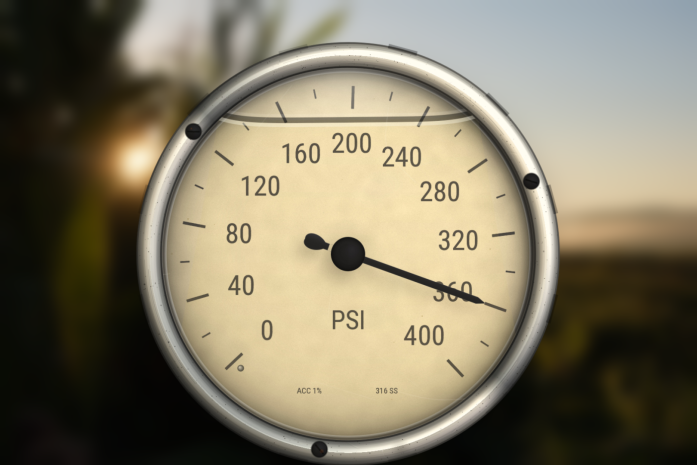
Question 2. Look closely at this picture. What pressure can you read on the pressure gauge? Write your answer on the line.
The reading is 360 psi
